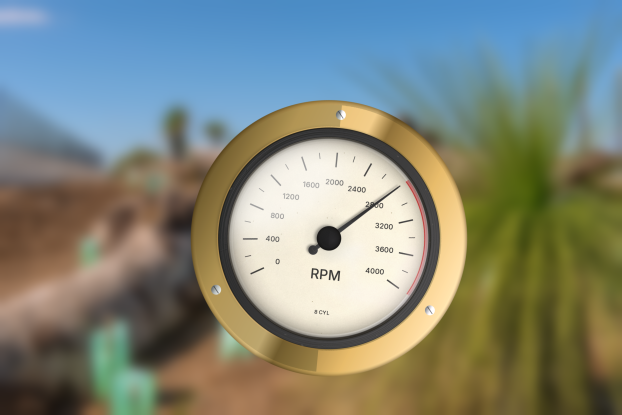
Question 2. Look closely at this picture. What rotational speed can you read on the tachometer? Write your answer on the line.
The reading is 2800 rpm
